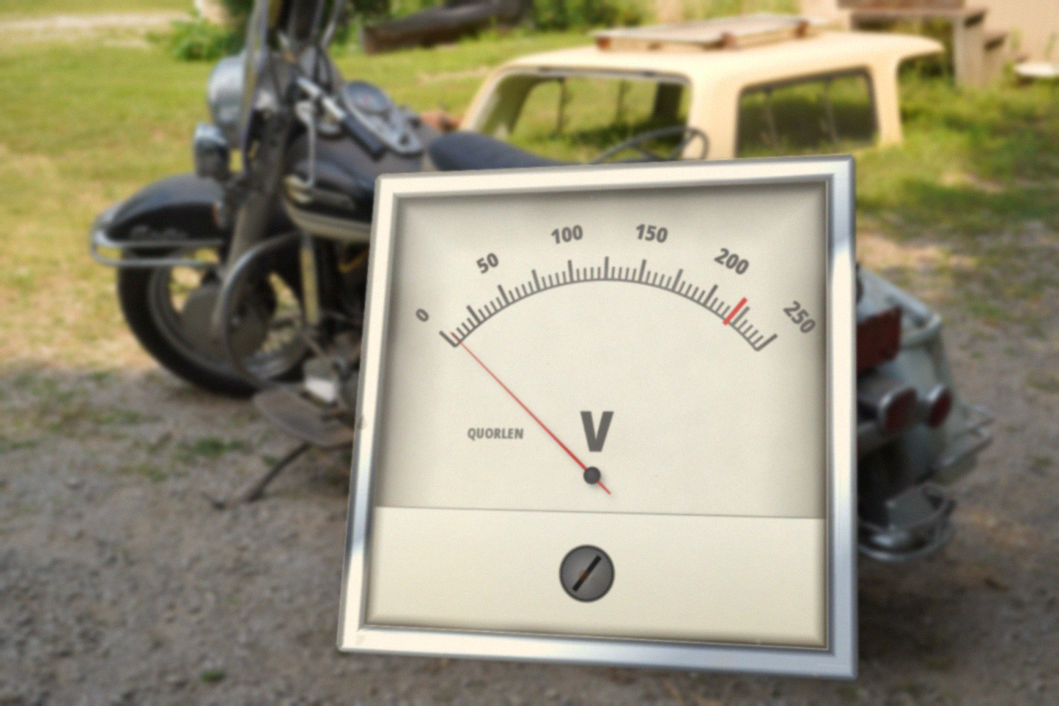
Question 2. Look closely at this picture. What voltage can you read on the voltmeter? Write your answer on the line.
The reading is 5 V
